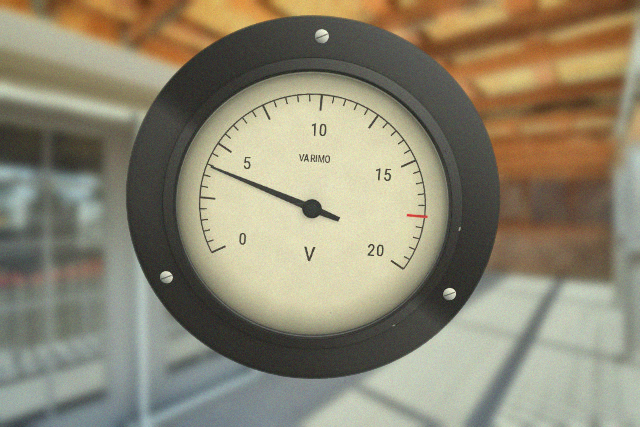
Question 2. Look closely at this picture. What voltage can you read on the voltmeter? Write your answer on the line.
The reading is 4 V
